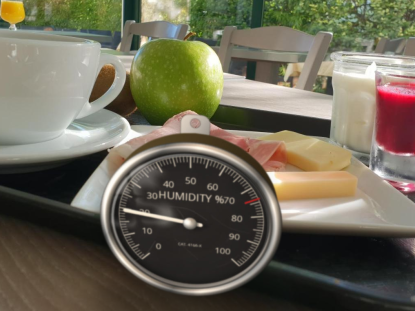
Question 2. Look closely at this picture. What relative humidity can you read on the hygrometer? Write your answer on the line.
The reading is 20 %
